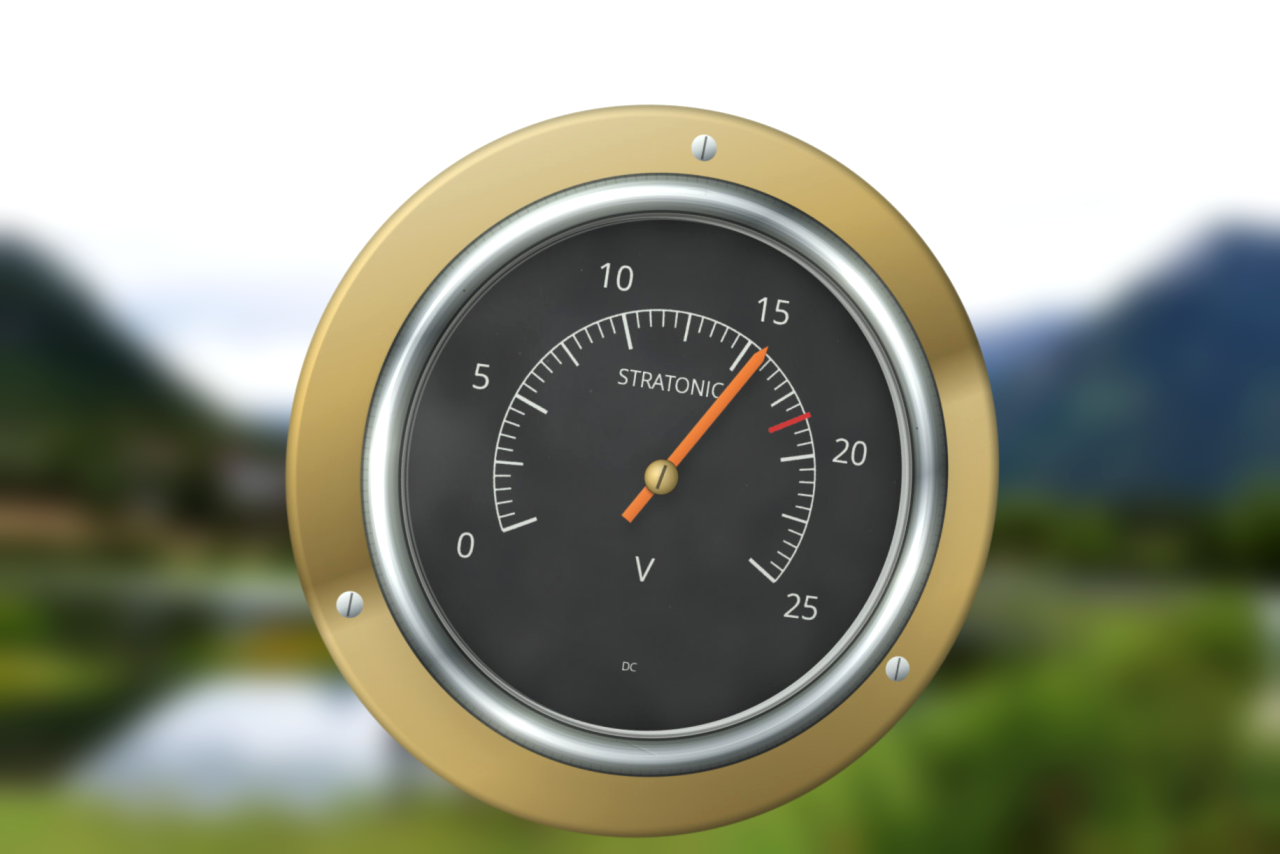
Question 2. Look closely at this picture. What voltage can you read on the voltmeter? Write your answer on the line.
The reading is 15.5 V
